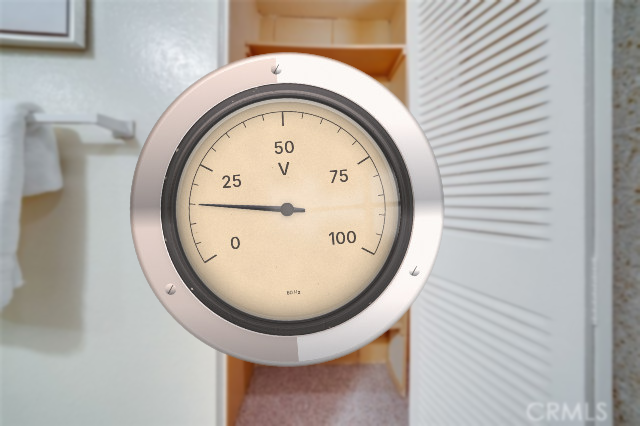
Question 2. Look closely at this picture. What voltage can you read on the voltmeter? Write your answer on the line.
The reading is 15 V
